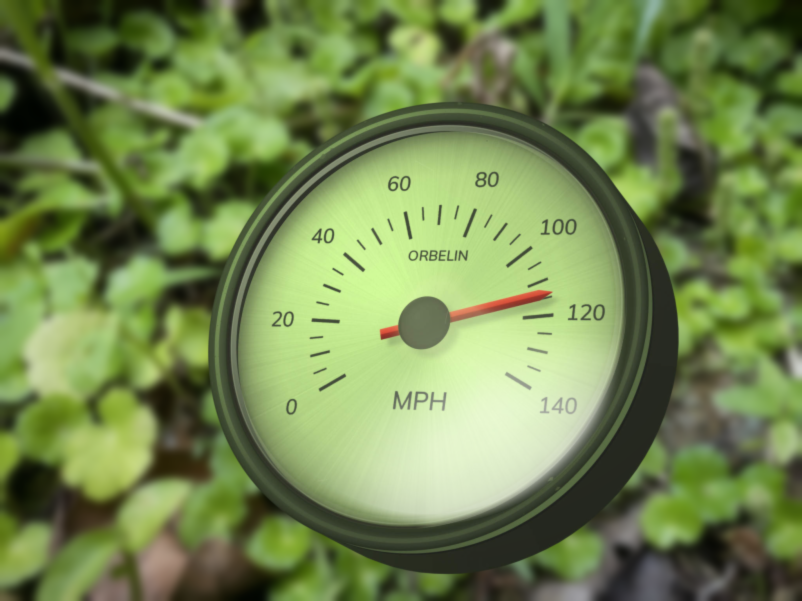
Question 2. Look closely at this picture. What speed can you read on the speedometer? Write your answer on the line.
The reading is 115 mph
